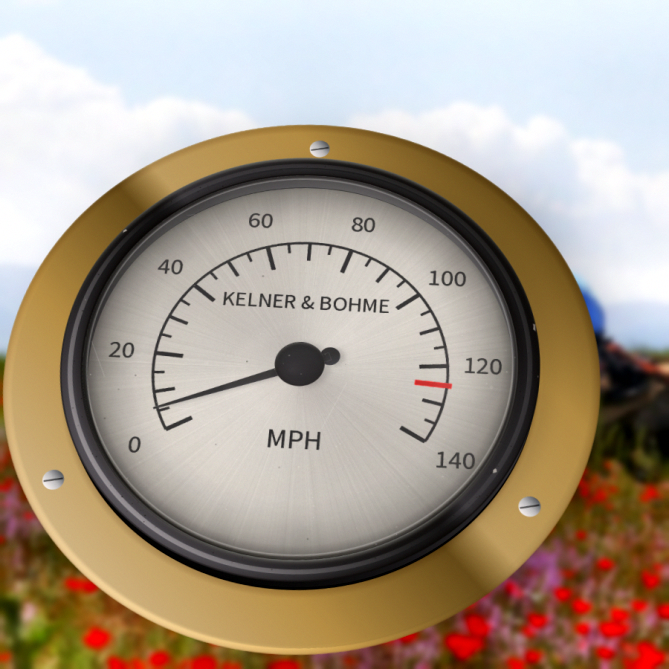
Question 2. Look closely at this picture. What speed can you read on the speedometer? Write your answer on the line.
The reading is 5 mph
